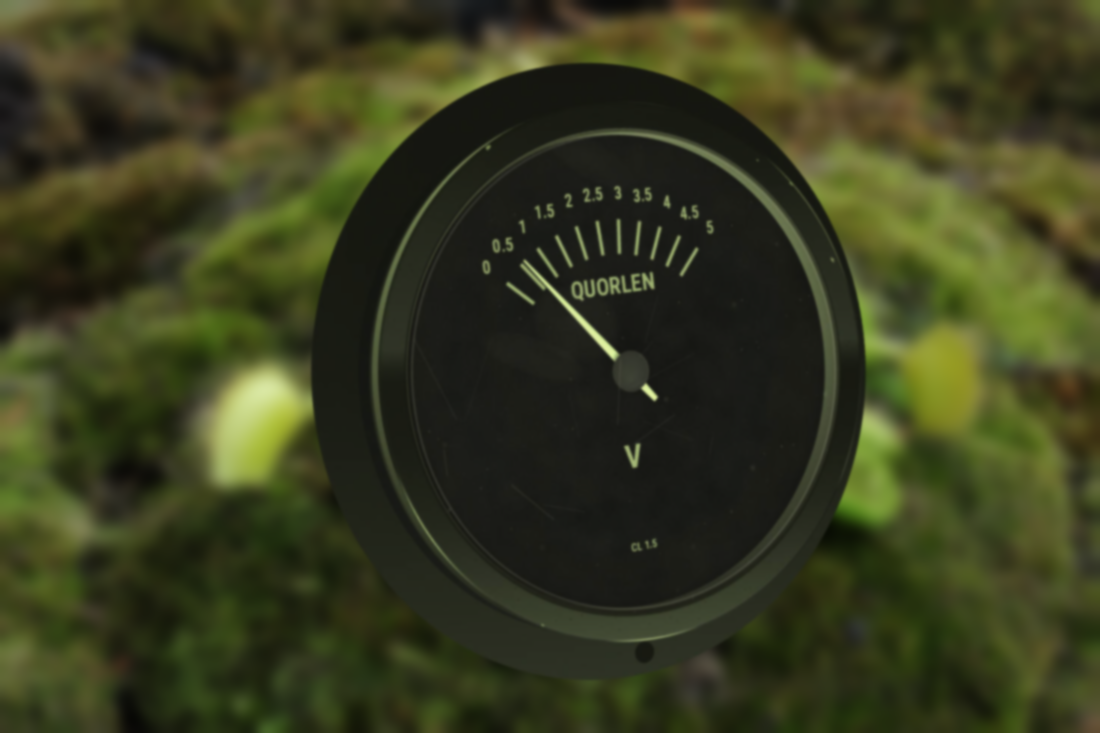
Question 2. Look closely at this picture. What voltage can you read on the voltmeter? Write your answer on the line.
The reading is 0.5 V
